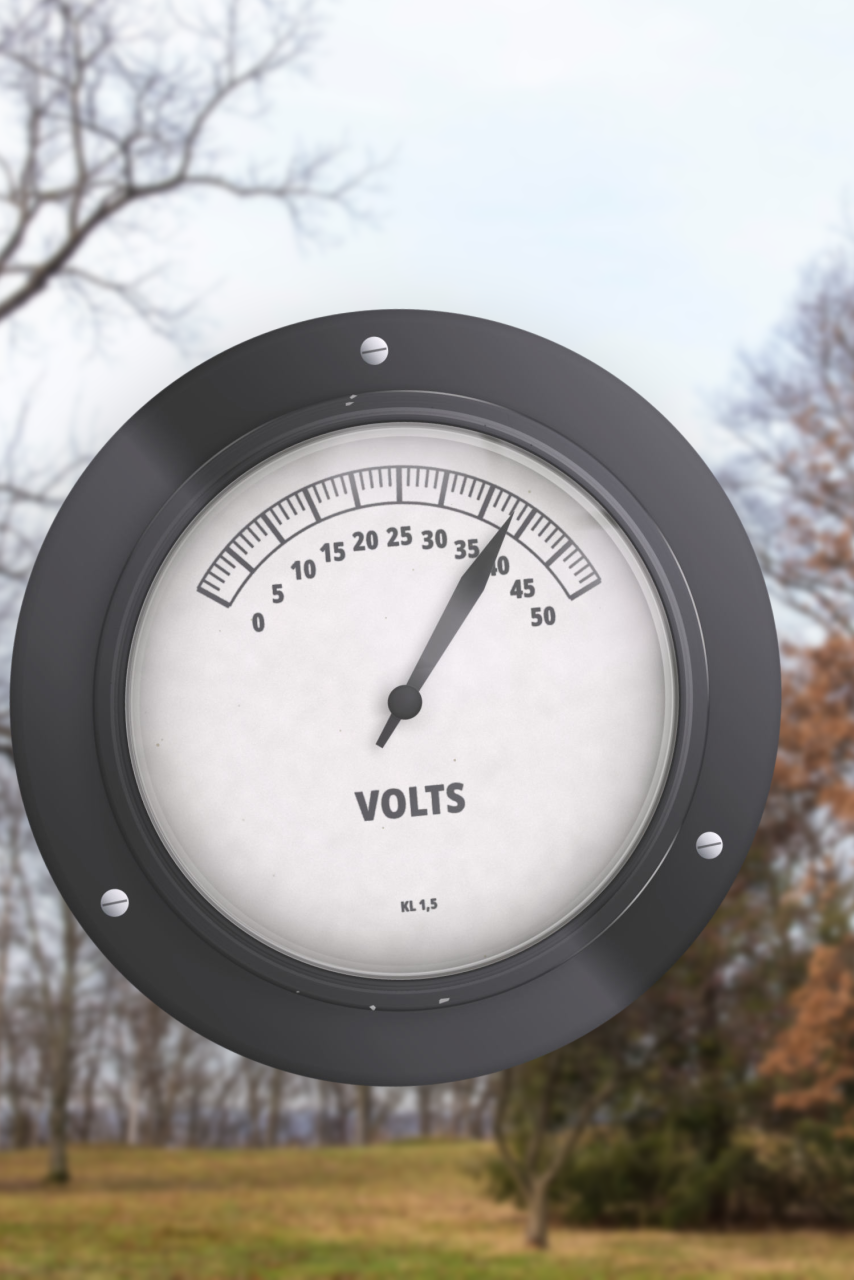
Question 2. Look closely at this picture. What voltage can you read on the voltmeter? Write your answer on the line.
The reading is 38 V
